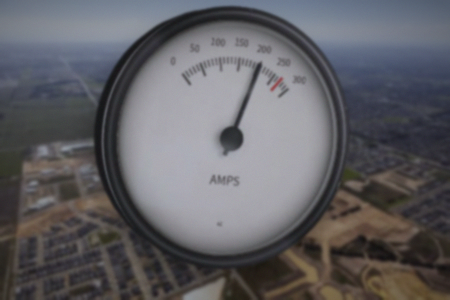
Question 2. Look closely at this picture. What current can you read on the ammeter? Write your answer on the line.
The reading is 200 A
